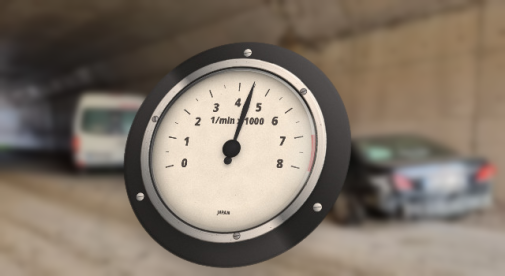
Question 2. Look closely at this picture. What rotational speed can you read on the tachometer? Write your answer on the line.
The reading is 4500 rpm
